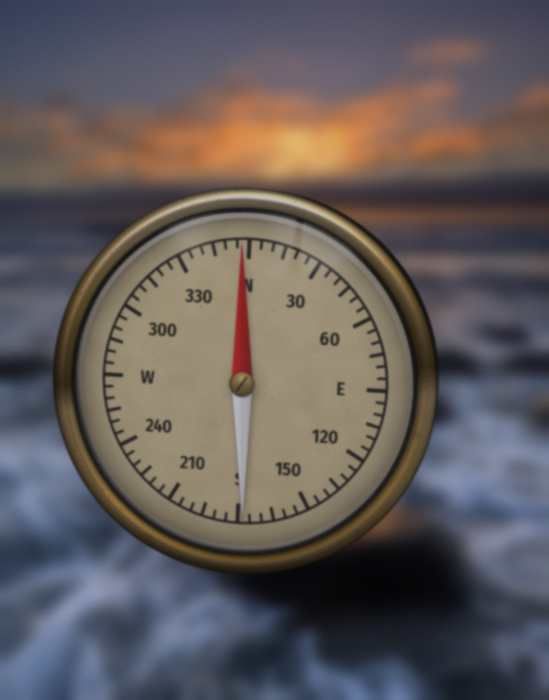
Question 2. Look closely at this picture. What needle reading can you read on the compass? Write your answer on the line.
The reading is 357.5 °
